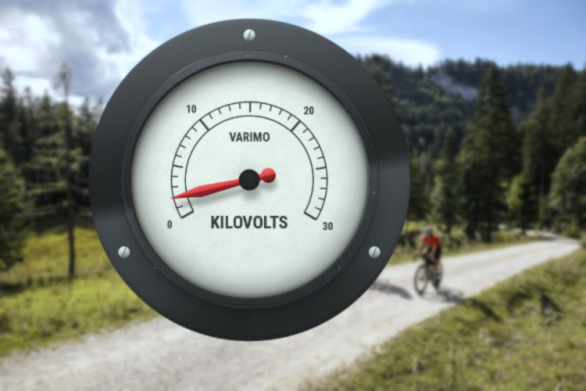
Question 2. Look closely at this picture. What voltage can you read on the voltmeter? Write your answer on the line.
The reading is 2 kV
